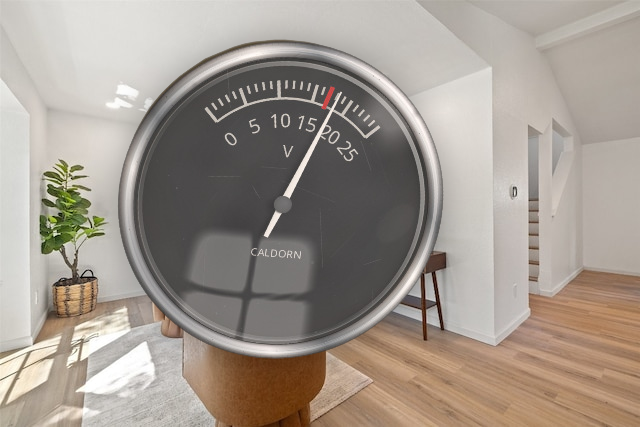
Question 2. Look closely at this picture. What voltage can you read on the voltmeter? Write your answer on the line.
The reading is 18 V
